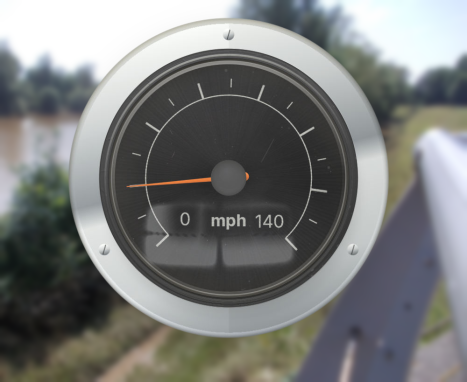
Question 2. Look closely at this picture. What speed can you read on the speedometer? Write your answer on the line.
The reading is 20 mph
